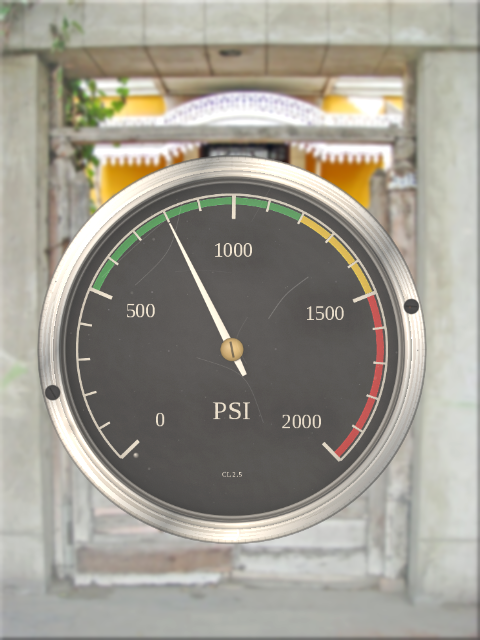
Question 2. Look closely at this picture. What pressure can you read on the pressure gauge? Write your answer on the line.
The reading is 800 psi
